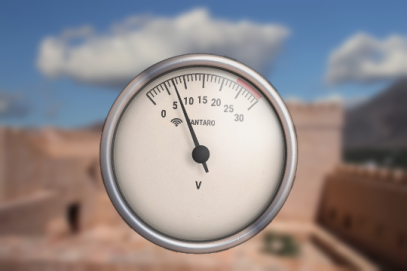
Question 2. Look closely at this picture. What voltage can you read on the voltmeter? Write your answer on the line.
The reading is 7 V
